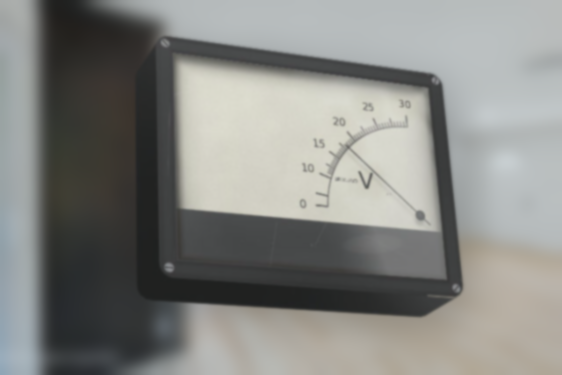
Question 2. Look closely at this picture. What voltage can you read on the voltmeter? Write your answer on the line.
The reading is 17.5 V
